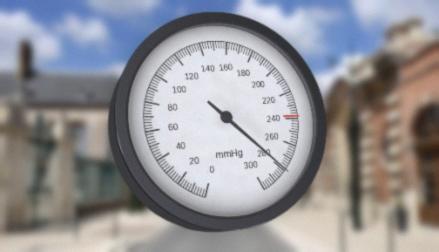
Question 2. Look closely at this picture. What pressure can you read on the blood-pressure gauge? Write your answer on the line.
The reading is 280 mmHg
